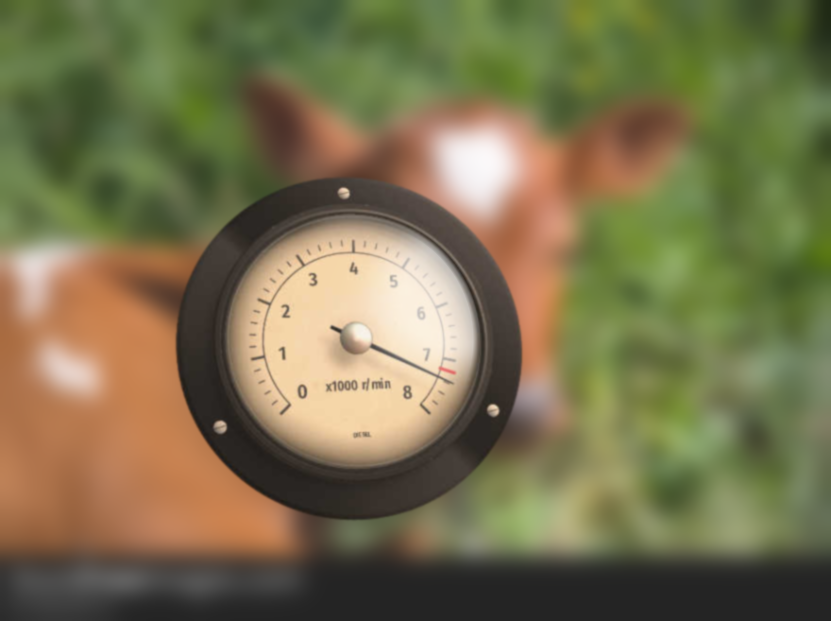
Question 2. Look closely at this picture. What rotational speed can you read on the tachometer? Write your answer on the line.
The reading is 7400 rpm
